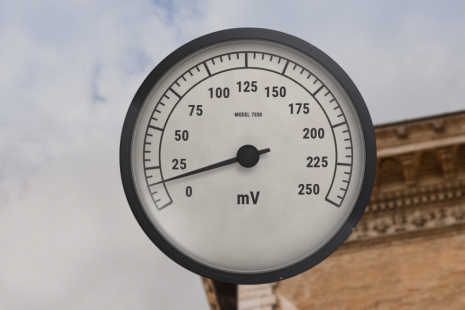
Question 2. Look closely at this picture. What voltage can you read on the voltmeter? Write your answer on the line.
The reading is 15 mV
